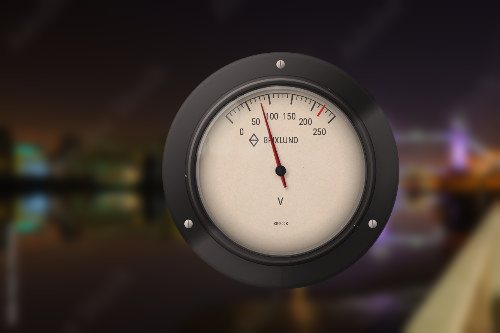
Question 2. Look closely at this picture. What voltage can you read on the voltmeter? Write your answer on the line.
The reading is 80 V
